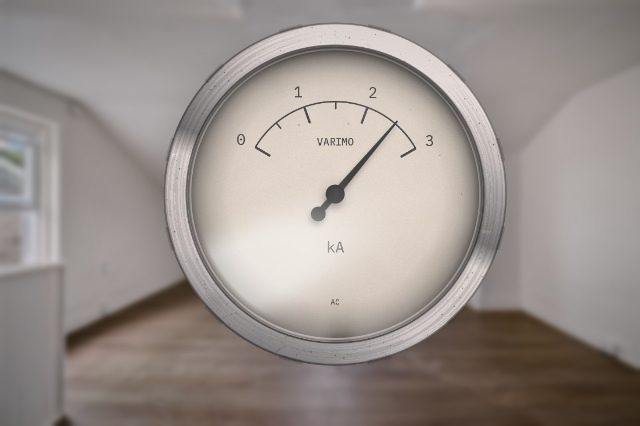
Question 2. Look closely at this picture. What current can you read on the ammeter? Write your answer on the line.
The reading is 2.5 kA
